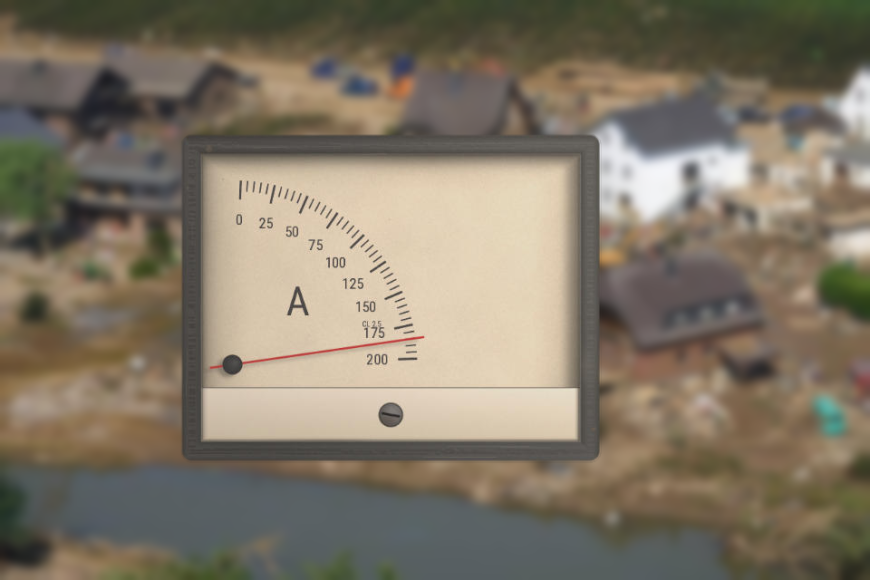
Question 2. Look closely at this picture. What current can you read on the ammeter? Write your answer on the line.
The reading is 185 A
